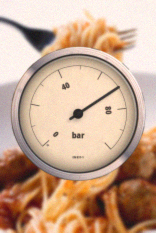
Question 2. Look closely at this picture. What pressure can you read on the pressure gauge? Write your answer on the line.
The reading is 70 bar
